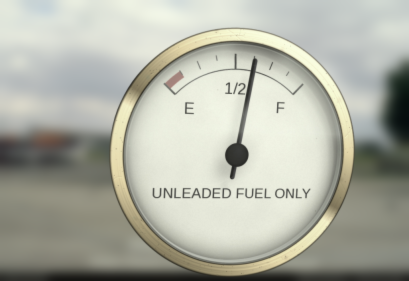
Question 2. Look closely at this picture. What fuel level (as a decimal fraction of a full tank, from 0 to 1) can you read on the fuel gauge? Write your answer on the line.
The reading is 0.625
